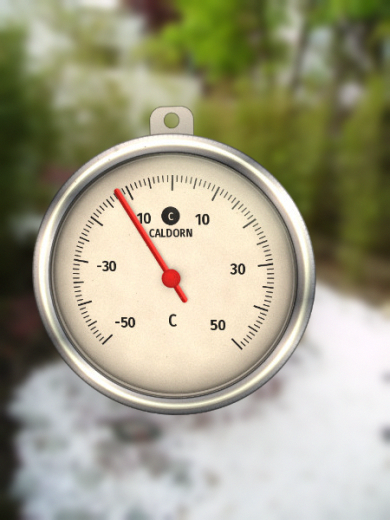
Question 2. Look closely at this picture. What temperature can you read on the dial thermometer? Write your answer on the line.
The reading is -12 °C
